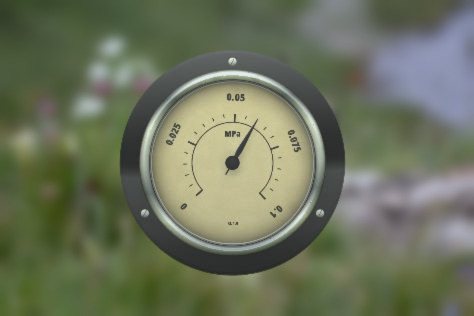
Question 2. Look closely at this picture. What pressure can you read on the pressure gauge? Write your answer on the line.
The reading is 0.06 MPa
